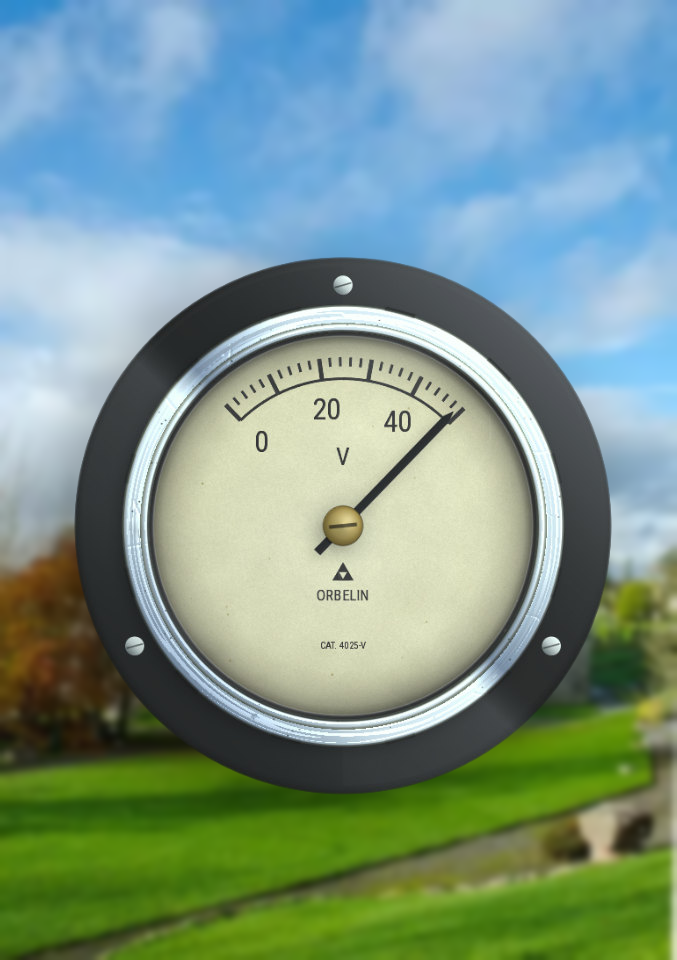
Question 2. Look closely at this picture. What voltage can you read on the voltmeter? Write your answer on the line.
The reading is 49 V
